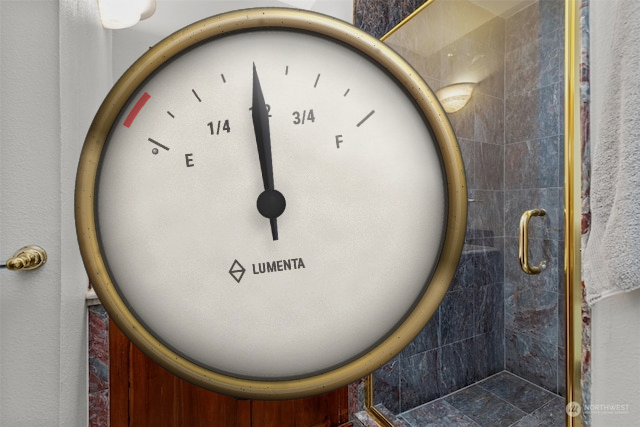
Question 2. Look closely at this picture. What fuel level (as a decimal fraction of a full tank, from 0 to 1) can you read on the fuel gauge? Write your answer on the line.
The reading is 0.5
